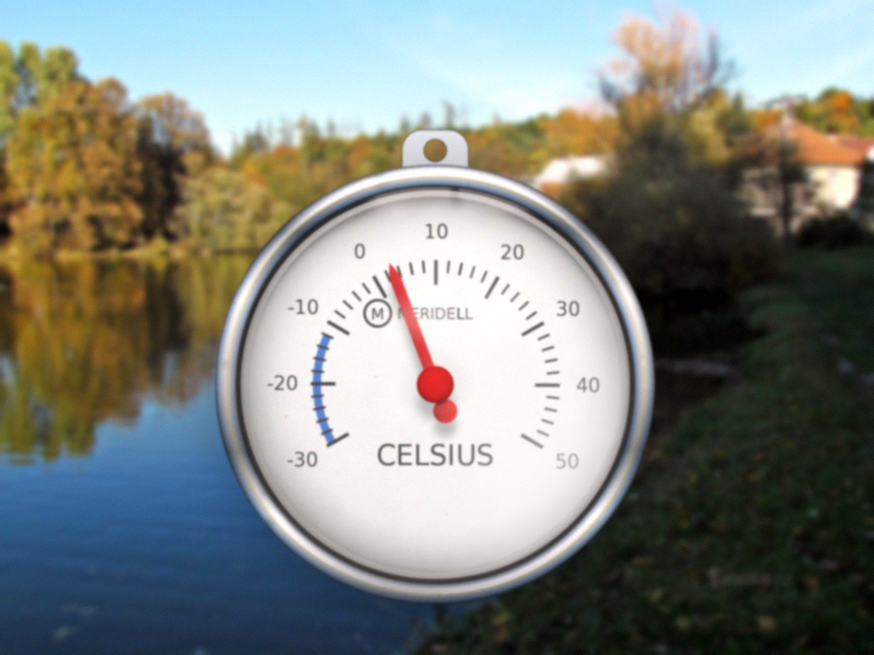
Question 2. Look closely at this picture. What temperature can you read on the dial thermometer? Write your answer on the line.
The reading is 3 °C
